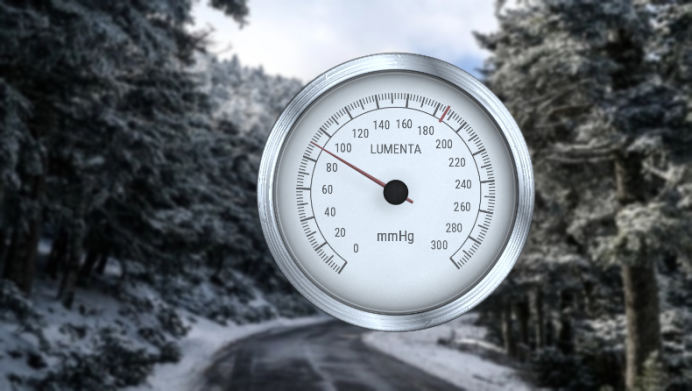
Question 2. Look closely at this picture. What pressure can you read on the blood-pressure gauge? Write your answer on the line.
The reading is 90 mmHg
